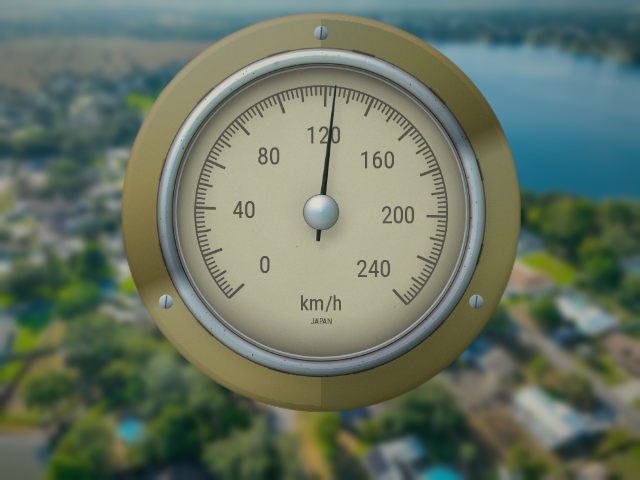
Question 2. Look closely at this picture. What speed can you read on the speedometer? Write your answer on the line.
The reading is 124 km/h
